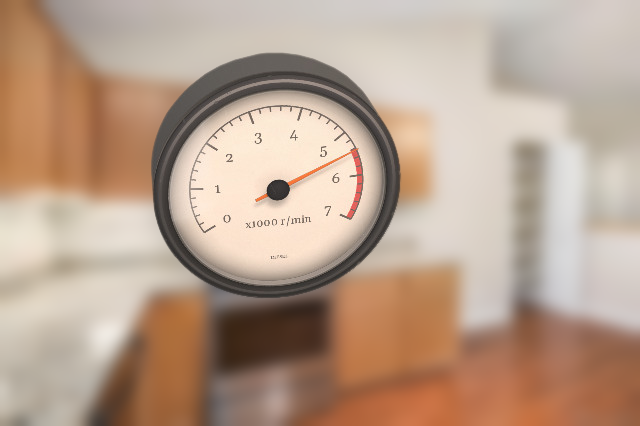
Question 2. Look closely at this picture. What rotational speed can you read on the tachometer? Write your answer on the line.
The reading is 5400 rpm
